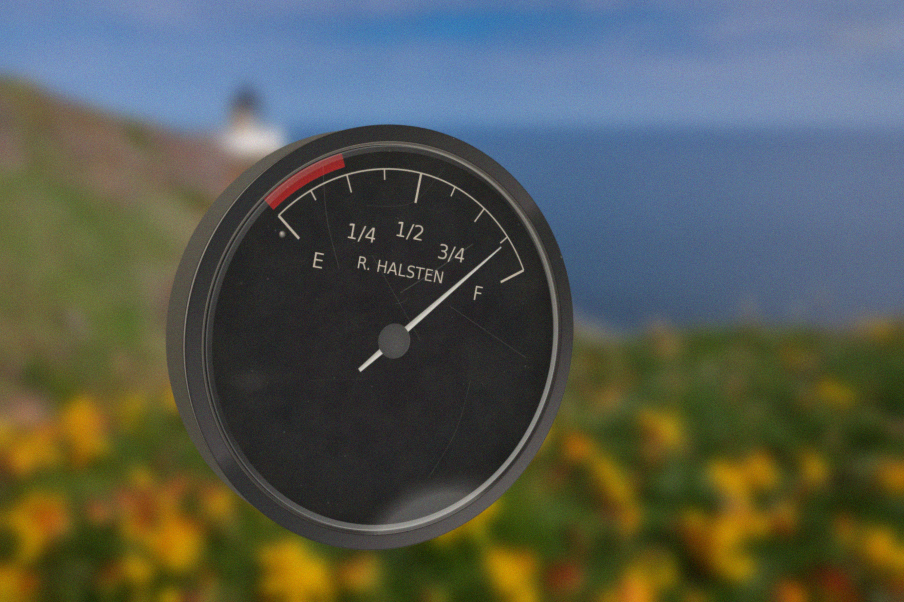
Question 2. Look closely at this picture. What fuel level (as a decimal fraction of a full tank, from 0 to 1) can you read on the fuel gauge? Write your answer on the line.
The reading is 0.875
